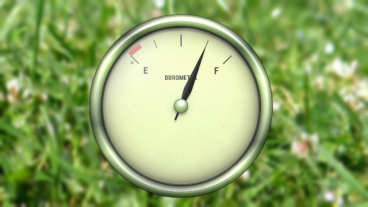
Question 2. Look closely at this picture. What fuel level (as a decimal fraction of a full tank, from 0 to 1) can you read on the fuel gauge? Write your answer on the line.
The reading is 0.75
